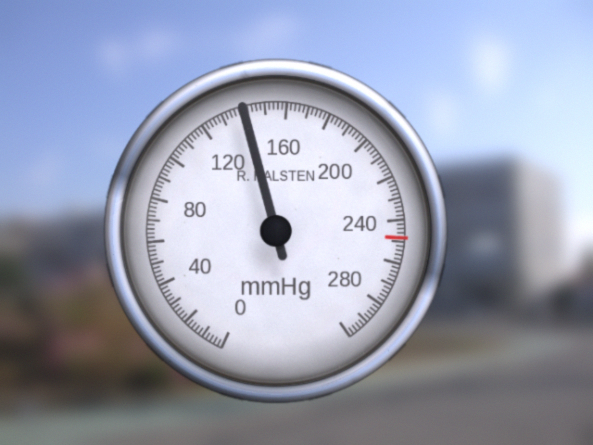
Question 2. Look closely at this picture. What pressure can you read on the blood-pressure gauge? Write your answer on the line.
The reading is 140 mmHg
